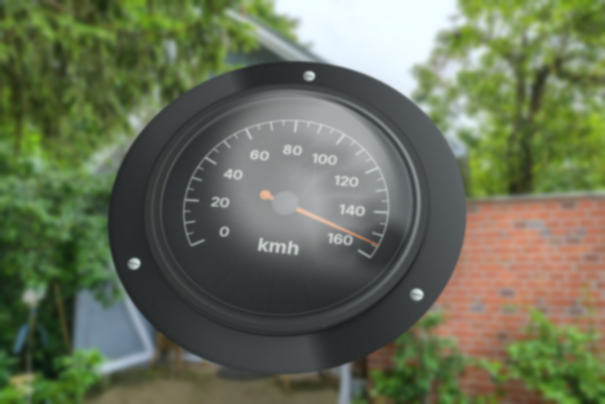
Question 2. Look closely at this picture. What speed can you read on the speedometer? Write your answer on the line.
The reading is 155 km/h
